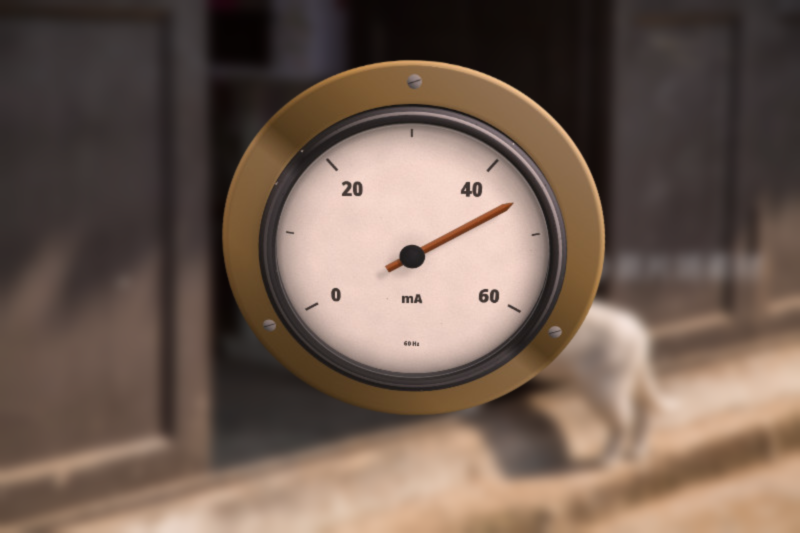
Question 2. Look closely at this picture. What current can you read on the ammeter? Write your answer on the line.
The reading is 45 mA
